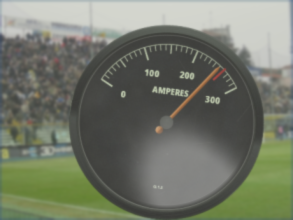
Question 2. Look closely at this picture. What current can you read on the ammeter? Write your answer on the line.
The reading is 250 A
